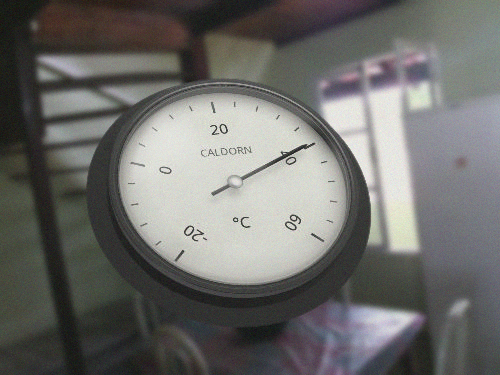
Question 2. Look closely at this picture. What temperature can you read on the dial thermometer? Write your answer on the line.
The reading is 40 °C
